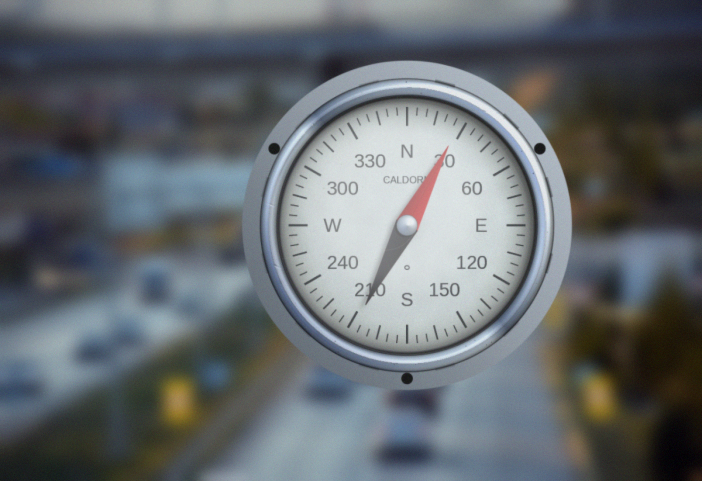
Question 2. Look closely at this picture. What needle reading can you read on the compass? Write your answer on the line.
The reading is 27.5 °
